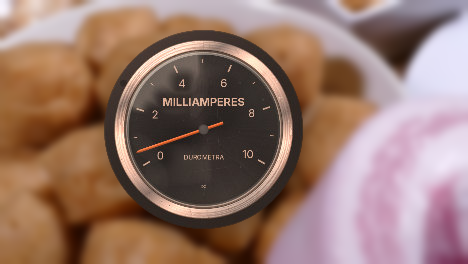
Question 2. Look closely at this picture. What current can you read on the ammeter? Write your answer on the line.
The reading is 0.5 mA
